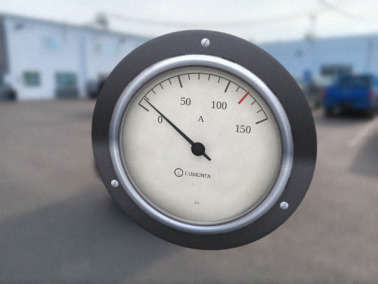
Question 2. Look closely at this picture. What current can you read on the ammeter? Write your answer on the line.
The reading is 10 A
